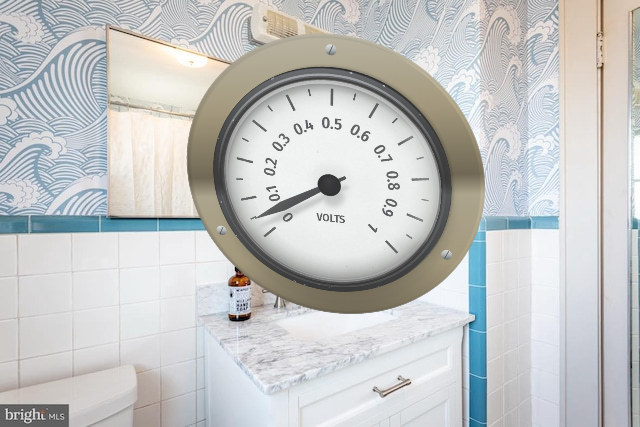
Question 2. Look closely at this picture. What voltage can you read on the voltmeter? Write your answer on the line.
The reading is 0.05 V
